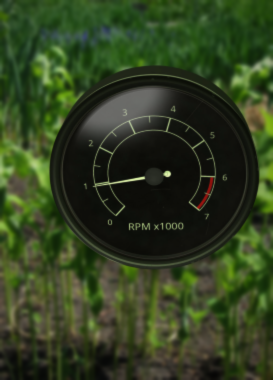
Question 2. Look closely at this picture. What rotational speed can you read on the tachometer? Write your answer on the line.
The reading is 1000 rpm
